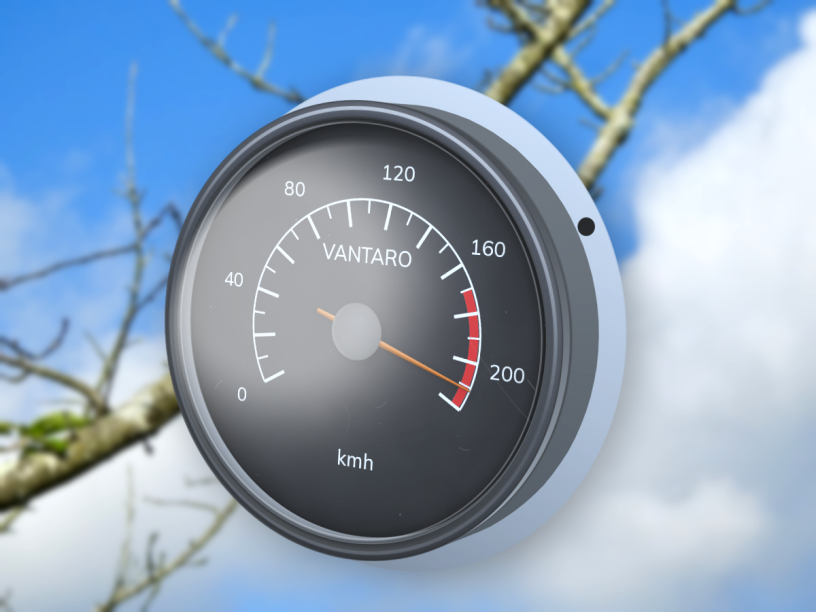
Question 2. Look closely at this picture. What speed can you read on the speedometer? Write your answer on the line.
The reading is 210 km/h
